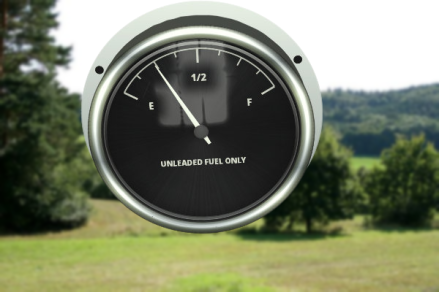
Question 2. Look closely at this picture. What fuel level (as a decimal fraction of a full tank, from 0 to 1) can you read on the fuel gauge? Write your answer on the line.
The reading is 0.25
